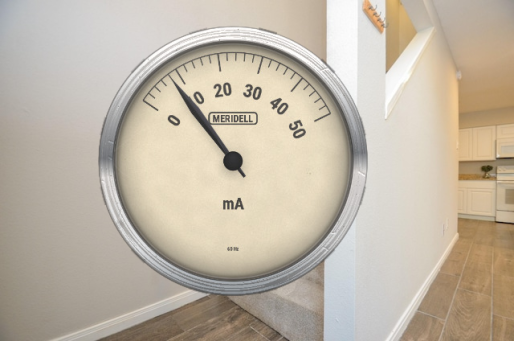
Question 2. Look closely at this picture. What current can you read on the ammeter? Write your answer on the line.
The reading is 8 mA
